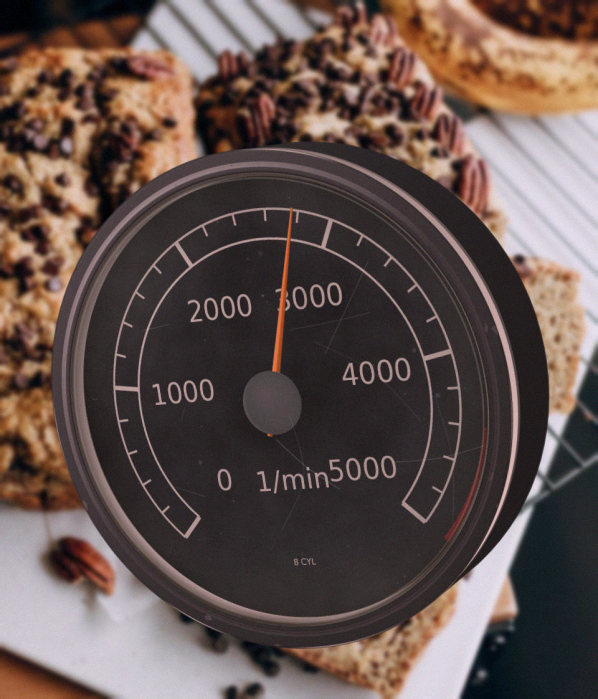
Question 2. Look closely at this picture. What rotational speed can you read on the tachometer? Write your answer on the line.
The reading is 2800 rpm
